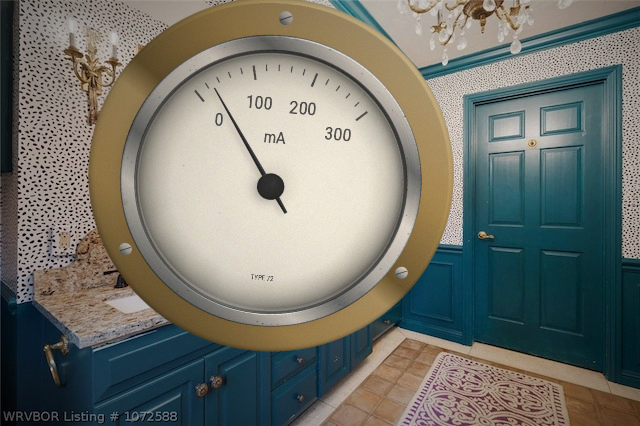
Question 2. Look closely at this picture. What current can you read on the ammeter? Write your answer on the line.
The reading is 30 mA
